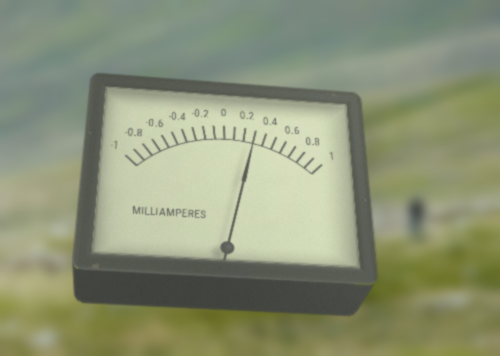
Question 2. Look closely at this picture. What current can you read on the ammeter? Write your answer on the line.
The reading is 0.3 mA
